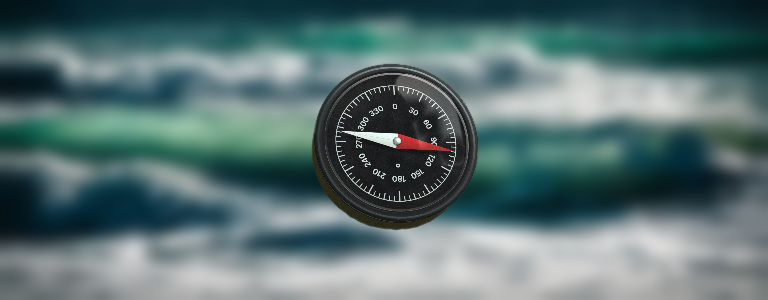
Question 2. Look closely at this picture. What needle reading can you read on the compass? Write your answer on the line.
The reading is 100 °
